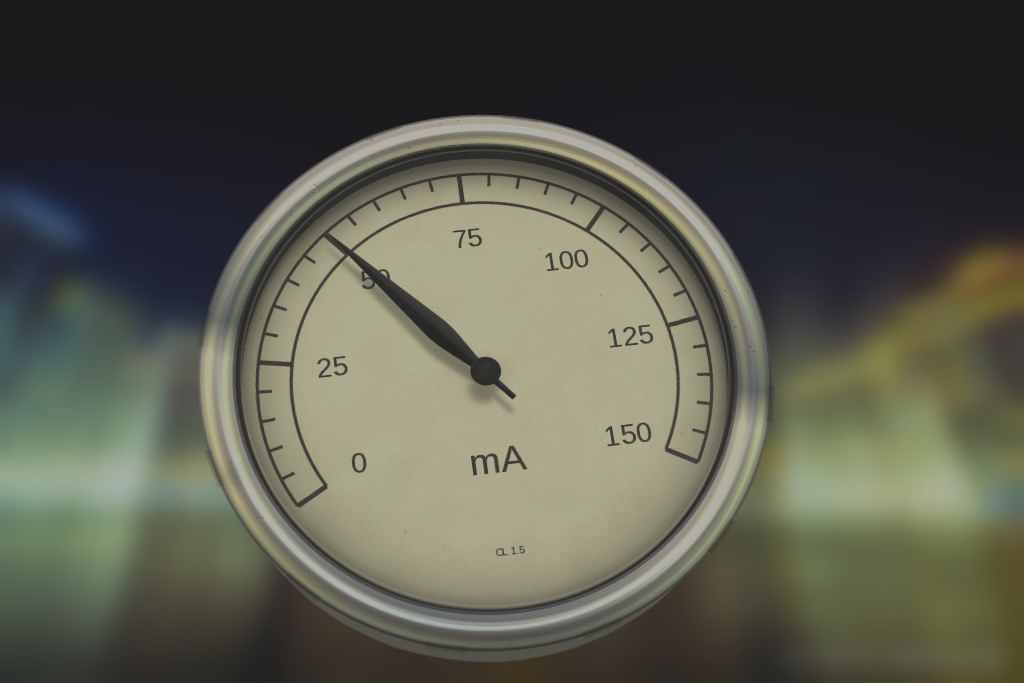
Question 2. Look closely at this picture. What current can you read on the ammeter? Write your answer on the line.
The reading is 50 mA
